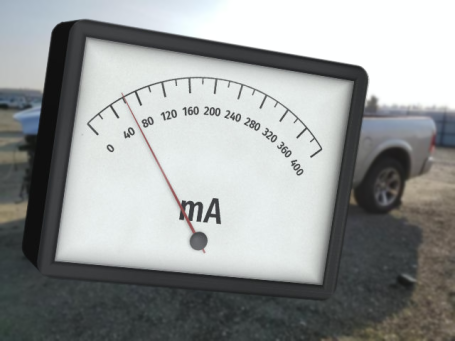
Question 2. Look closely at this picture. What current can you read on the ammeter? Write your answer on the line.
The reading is 60 mA
